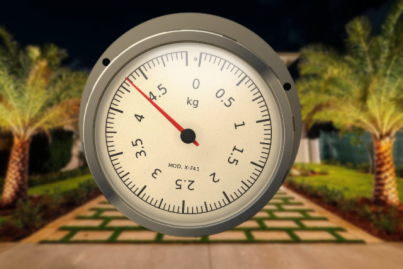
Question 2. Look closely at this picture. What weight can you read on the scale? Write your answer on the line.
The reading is 4.35 kg
